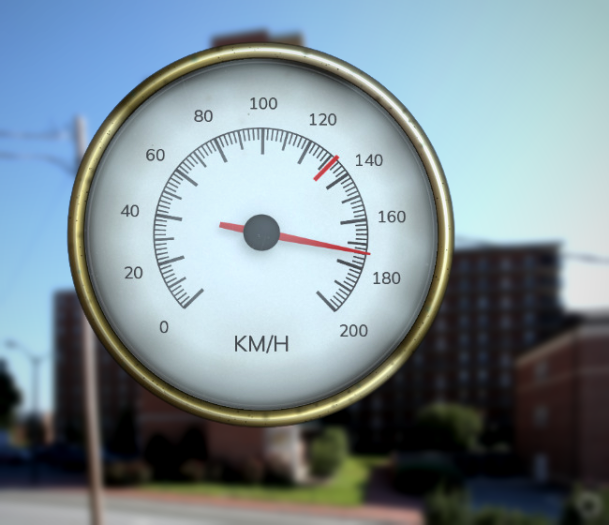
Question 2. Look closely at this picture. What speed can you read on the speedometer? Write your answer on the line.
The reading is 174 km/h
